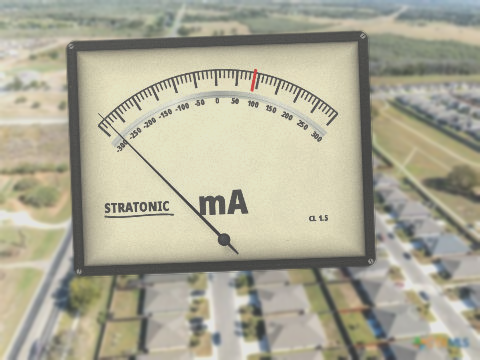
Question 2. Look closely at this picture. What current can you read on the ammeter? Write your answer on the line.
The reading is -280 mA
